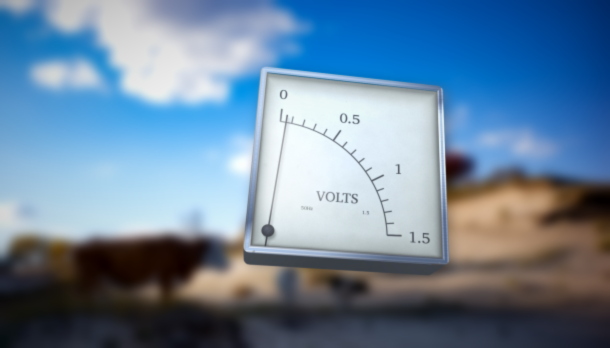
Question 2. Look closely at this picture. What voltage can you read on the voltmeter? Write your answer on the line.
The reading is 0.05 V
